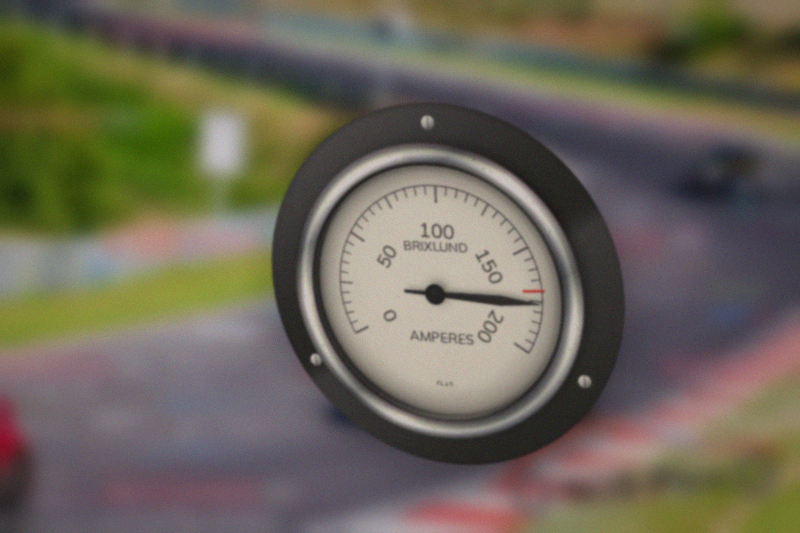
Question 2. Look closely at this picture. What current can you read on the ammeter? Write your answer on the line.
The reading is 175 A
